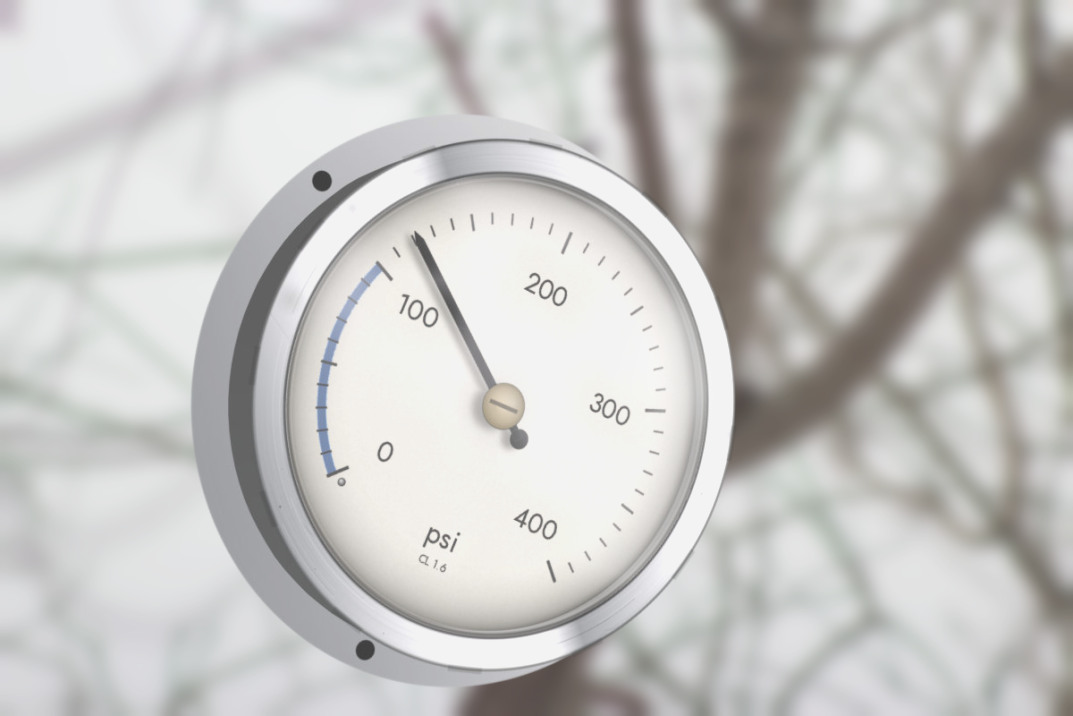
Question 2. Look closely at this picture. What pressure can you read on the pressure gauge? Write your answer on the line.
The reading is 120 psi
